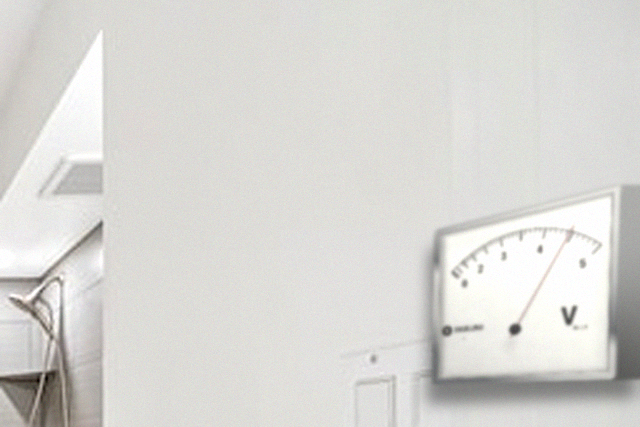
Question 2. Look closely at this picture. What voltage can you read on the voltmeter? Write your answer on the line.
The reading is 4.5 V
